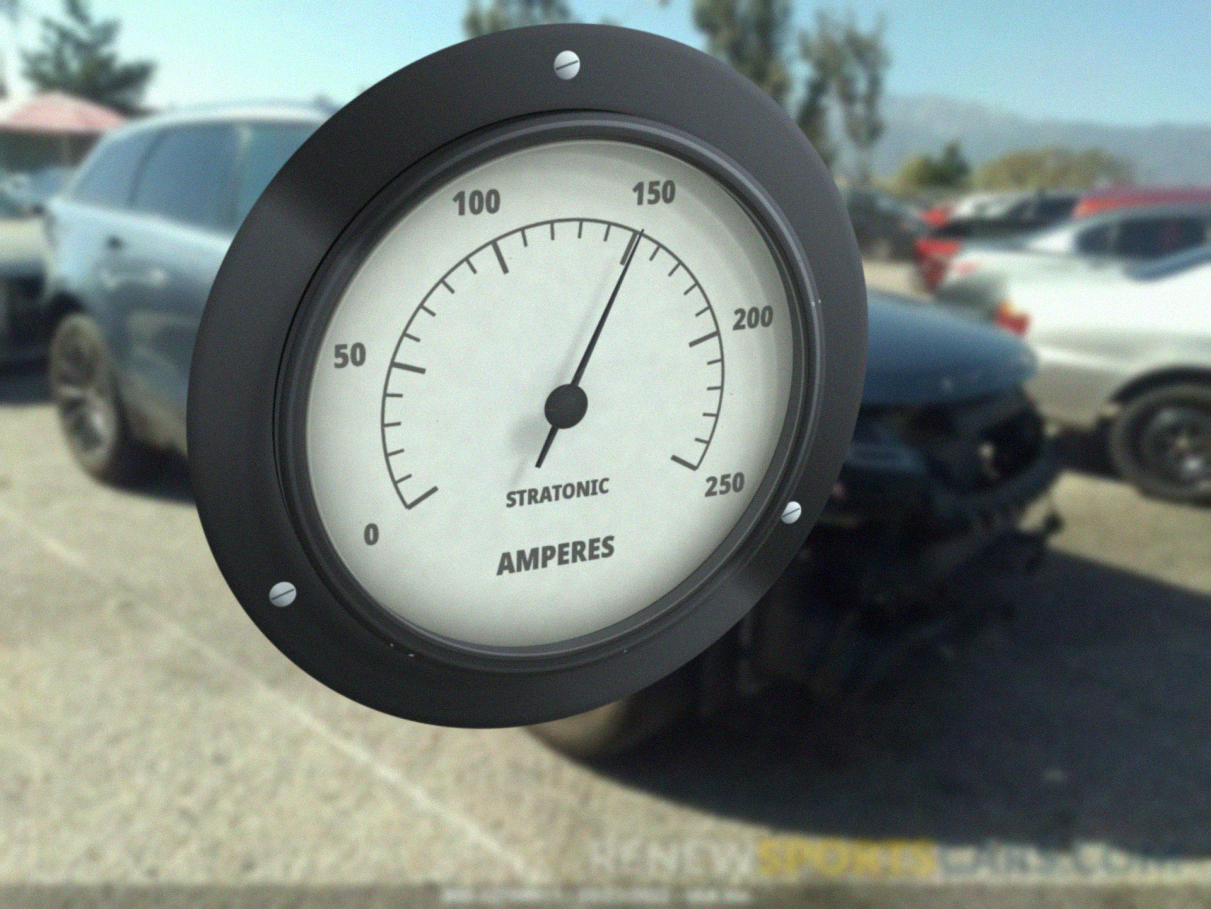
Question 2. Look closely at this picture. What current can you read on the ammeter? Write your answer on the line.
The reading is 150 A
